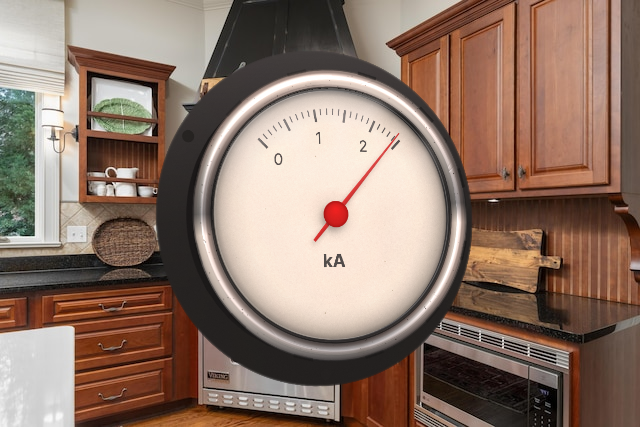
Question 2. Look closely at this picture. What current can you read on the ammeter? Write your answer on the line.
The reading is 2.4 kA
